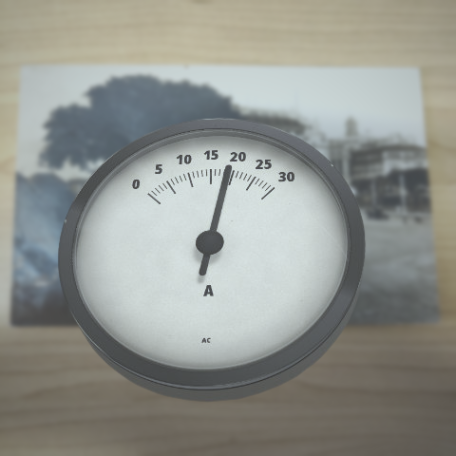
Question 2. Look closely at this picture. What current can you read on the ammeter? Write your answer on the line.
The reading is 19 A
